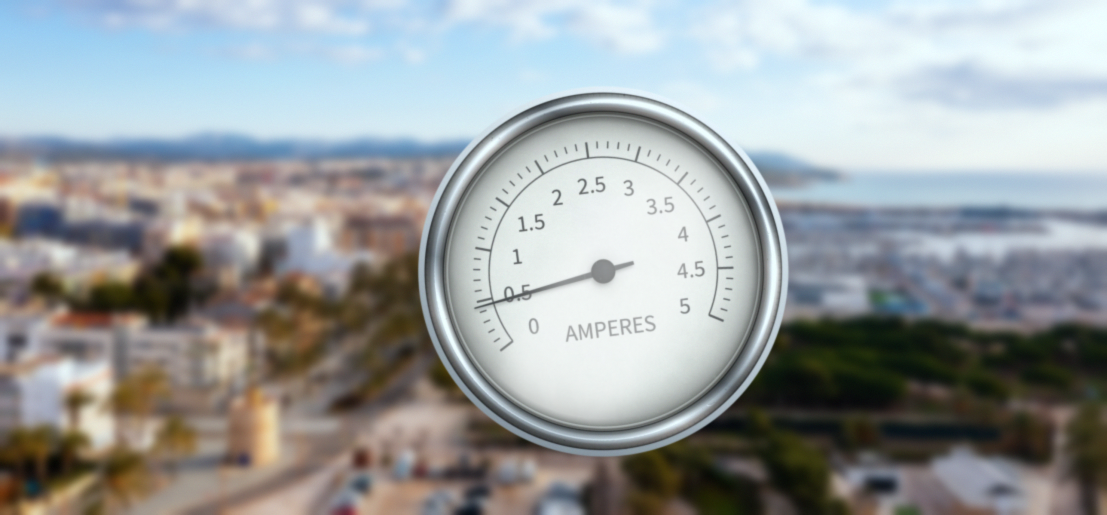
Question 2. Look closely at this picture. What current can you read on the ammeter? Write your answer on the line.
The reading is 0.45 A
